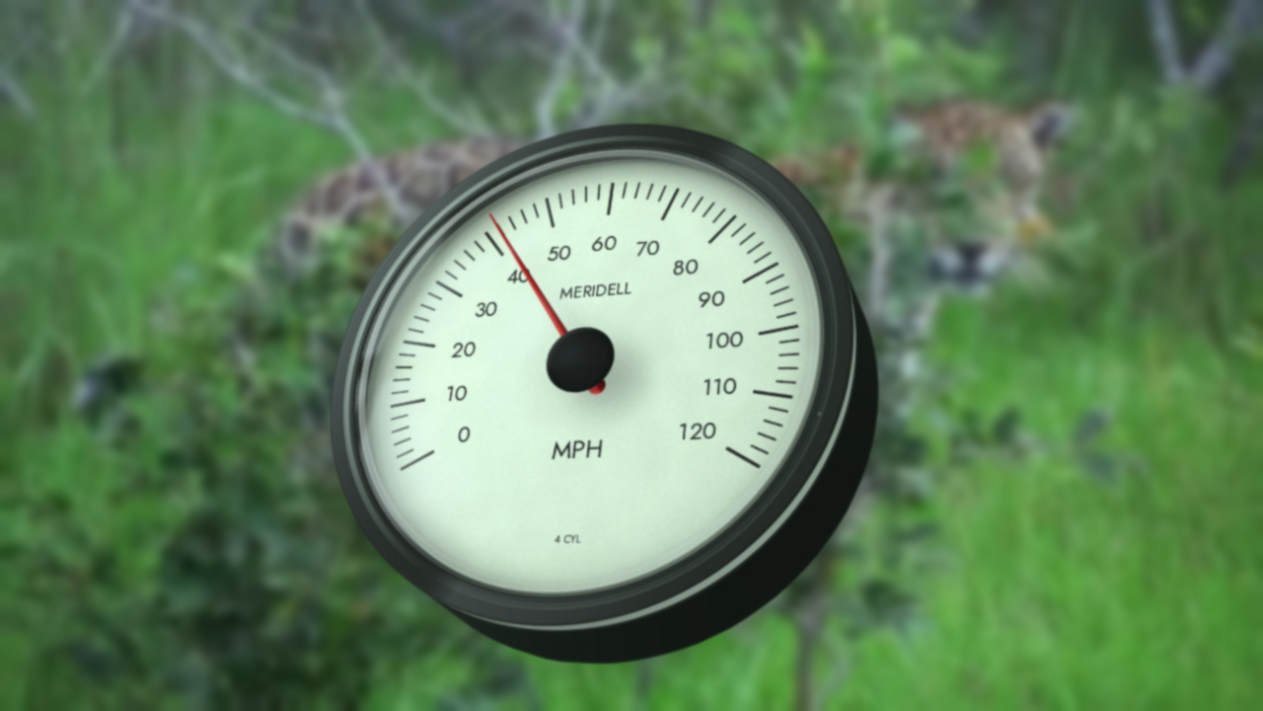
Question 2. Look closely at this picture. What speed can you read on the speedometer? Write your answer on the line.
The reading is 42 mph
